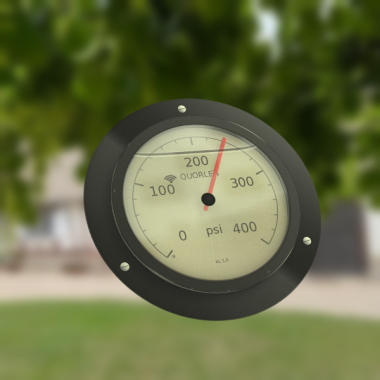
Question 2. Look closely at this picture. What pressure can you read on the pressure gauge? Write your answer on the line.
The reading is 240 psi
